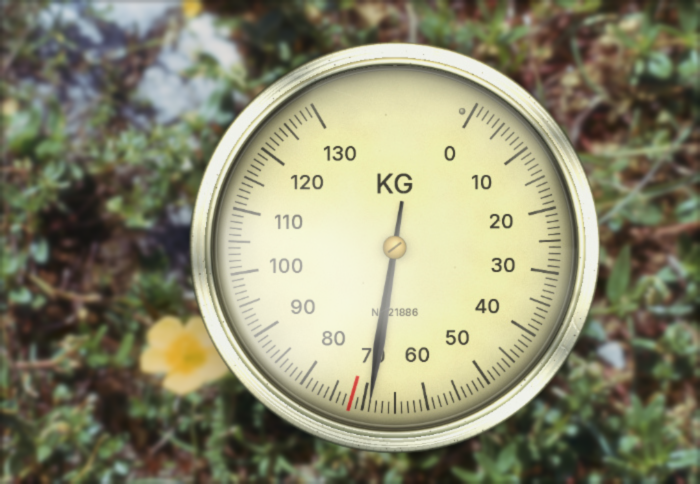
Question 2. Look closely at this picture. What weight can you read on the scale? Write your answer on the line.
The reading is 69 kg
